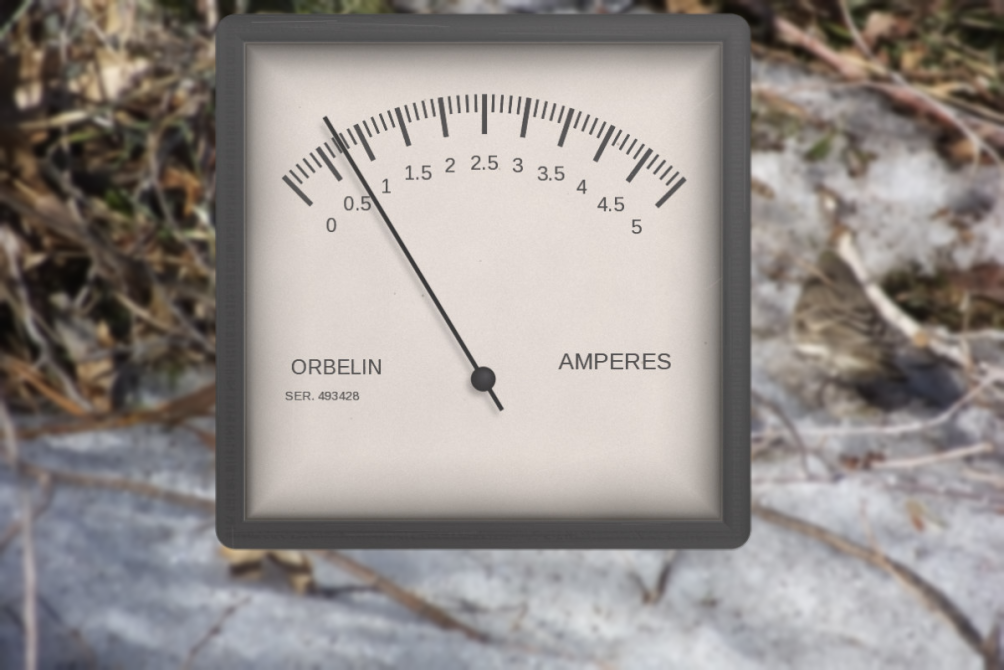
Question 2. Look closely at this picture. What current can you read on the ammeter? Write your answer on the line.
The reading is 0.75 A
